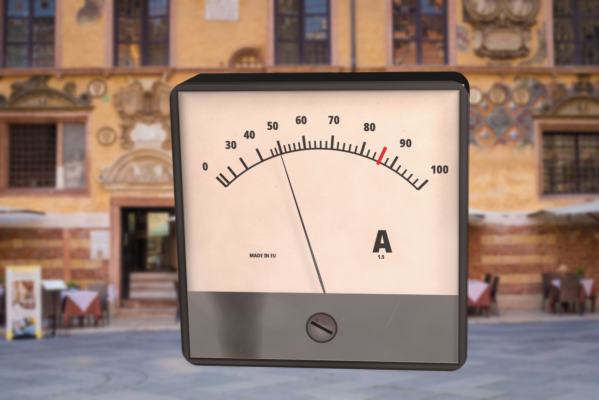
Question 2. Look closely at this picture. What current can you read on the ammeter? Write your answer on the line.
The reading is 50 A
